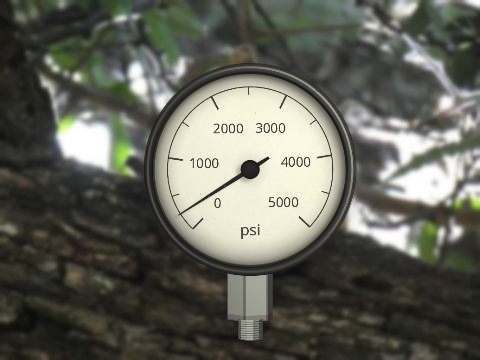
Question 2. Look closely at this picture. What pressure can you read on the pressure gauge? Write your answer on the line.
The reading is 250 psi
